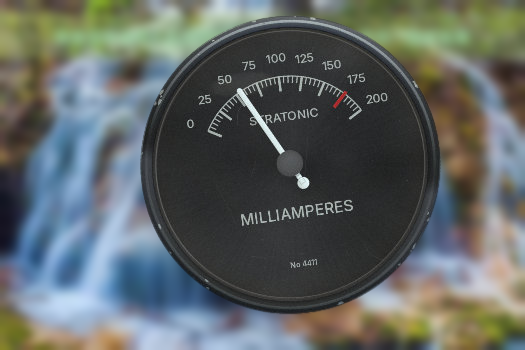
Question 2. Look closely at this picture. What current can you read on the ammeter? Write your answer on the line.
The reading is 55 mA
